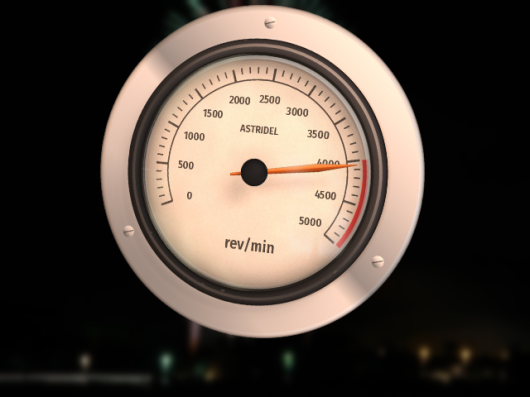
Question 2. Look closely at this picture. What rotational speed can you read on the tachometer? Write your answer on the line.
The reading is 4050 rpm
